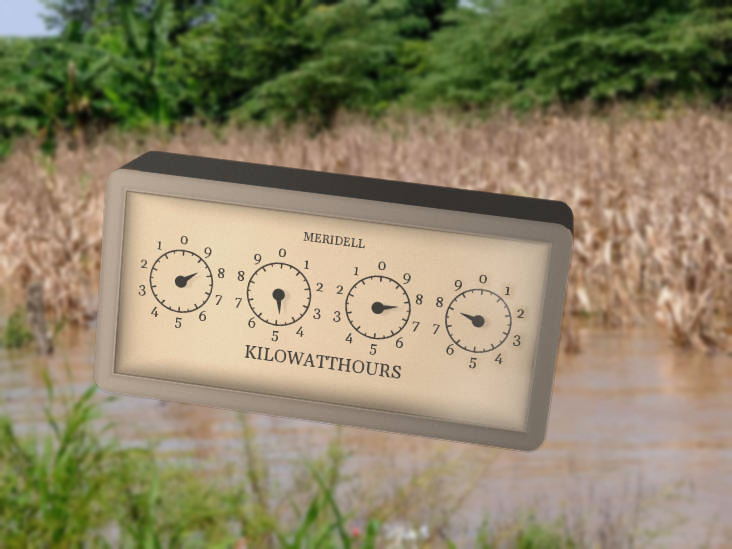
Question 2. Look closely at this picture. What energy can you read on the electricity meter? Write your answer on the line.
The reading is 8478 kWh
